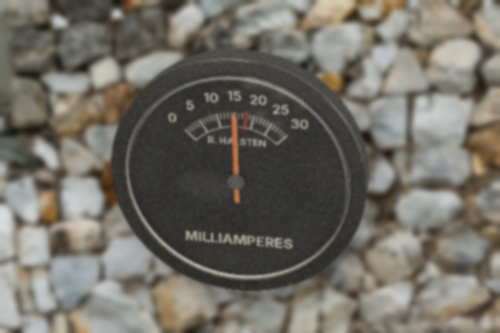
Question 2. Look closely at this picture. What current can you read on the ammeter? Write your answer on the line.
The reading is 15 mA
